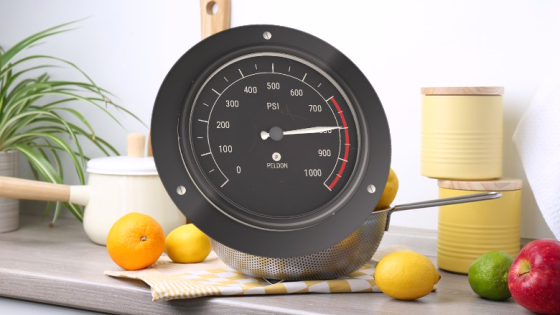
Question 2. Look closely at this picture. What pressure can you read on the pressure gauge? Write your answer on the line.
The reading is 800 psi
